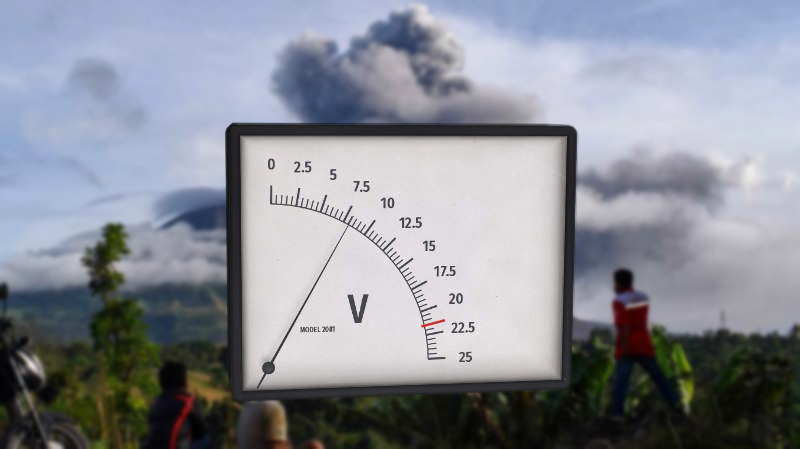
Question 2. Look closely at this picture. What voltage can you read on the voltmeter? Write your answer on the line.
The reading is 8 V
